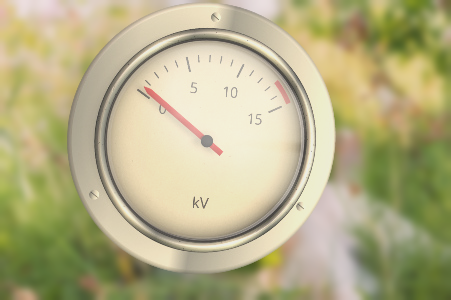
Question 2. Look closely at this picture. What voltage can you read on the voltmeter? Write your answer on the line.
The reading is 0.5 kV
